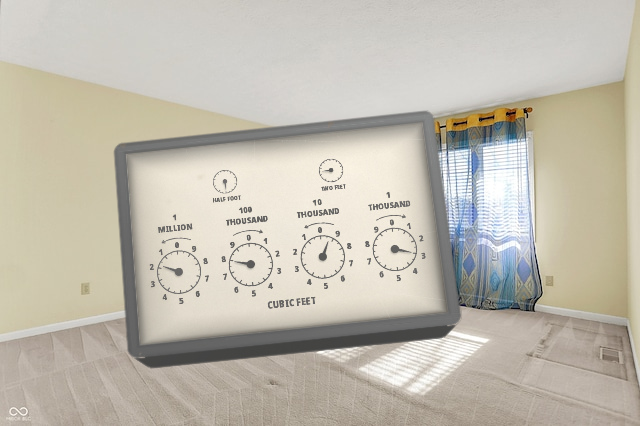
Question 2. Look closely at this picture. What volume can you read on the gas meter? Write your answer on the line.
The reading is 179300 ft³
